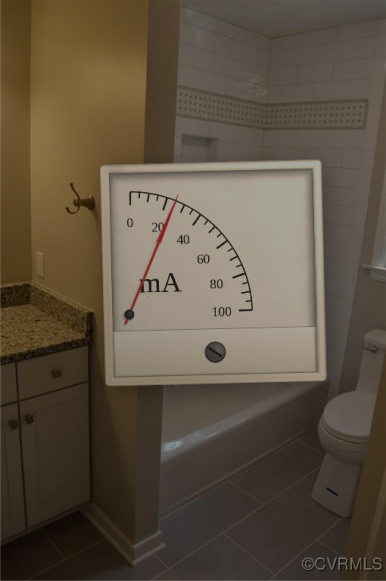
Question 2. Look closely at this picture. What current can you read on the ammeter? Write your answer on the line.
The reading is 25 mA
